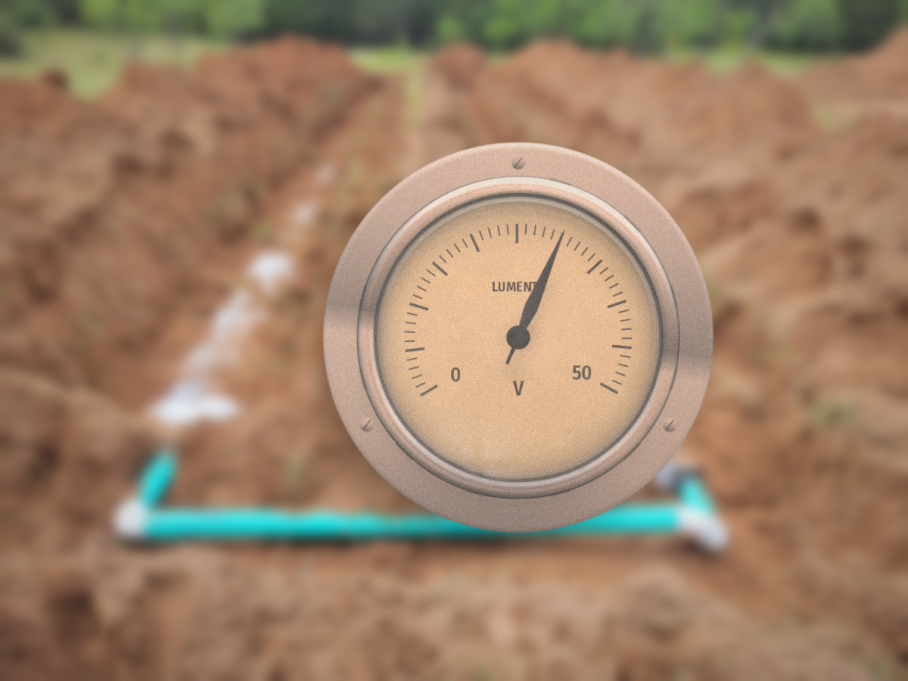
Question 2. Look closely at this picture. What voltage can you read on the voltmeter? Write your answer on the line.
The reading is 30 V
